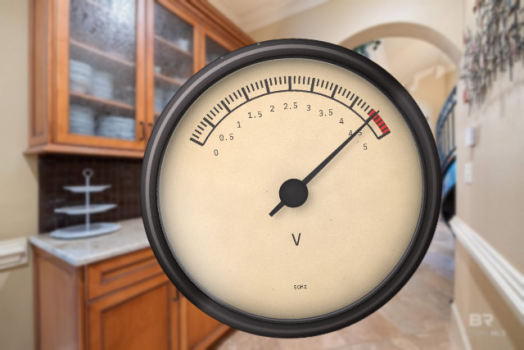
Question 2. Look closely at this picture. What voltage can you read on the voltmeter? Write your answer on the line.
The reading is 4.5 V
